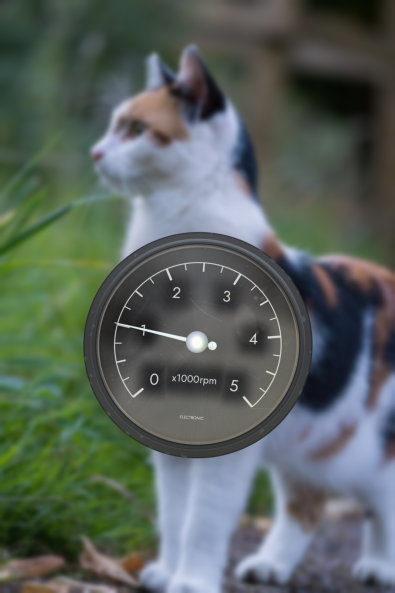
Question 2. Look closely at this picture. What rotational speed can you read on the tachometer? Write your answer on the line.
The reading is 1000 rpm
